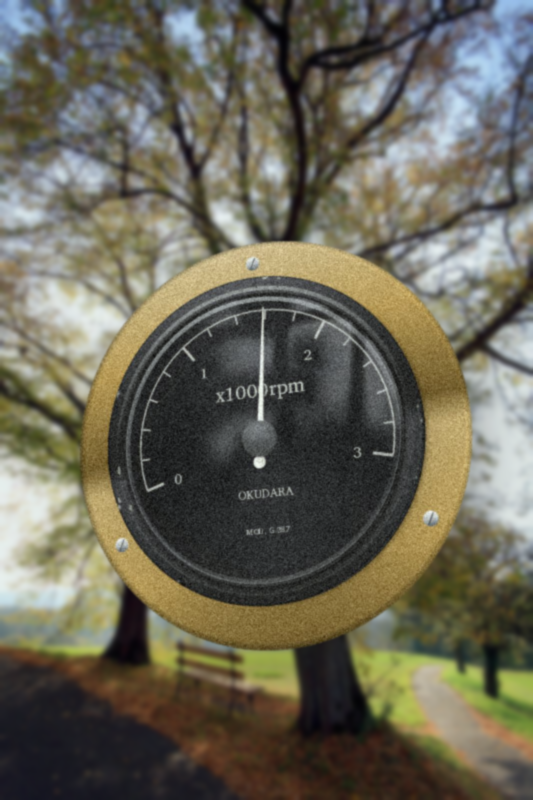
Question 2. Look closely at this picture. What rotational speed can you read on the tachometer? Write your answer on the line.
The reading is 1600 rpm
